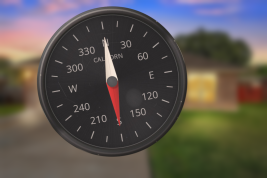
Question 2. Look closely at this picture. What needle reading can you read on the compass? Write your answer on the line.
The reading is 180 °
